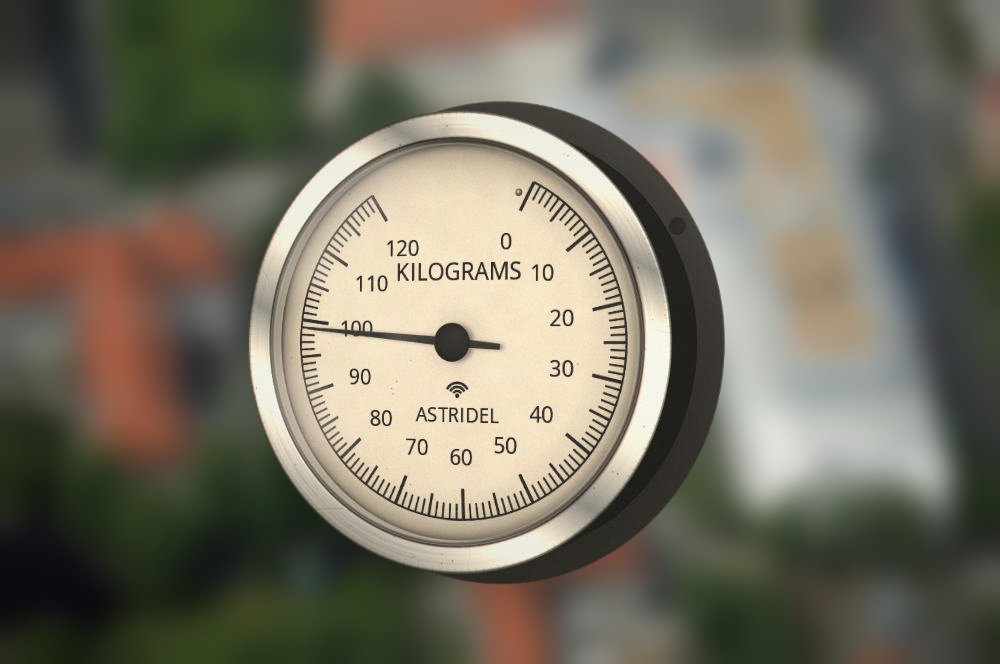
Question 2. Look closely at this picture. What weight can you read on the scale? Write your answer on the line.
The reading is 99 kg
